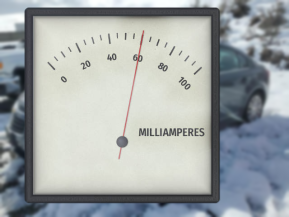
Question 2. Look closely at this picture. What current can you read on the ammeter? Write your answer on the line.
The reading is 60 mA
